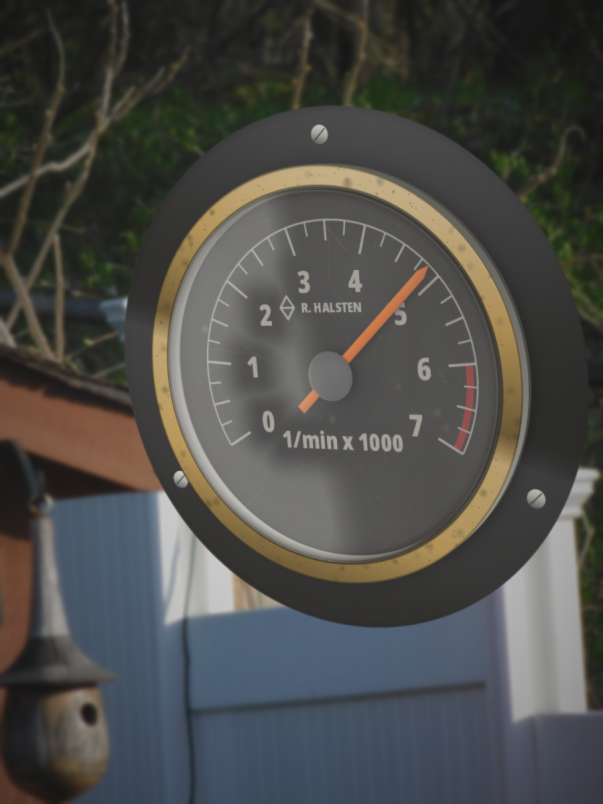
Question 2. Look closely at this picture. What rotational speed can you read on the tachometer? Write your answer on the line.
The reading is 4875 rpm
